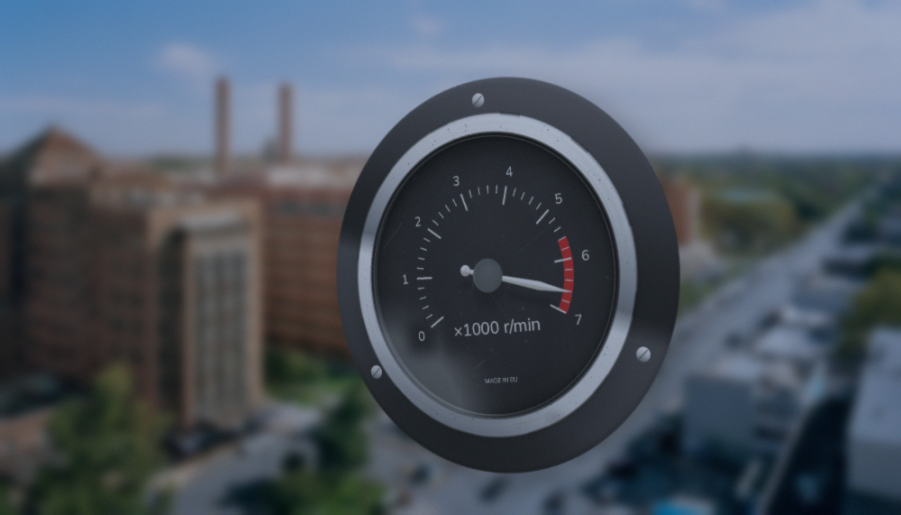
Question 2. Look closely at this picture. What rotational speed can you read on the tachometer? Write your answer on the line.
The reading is 6600 rpm
